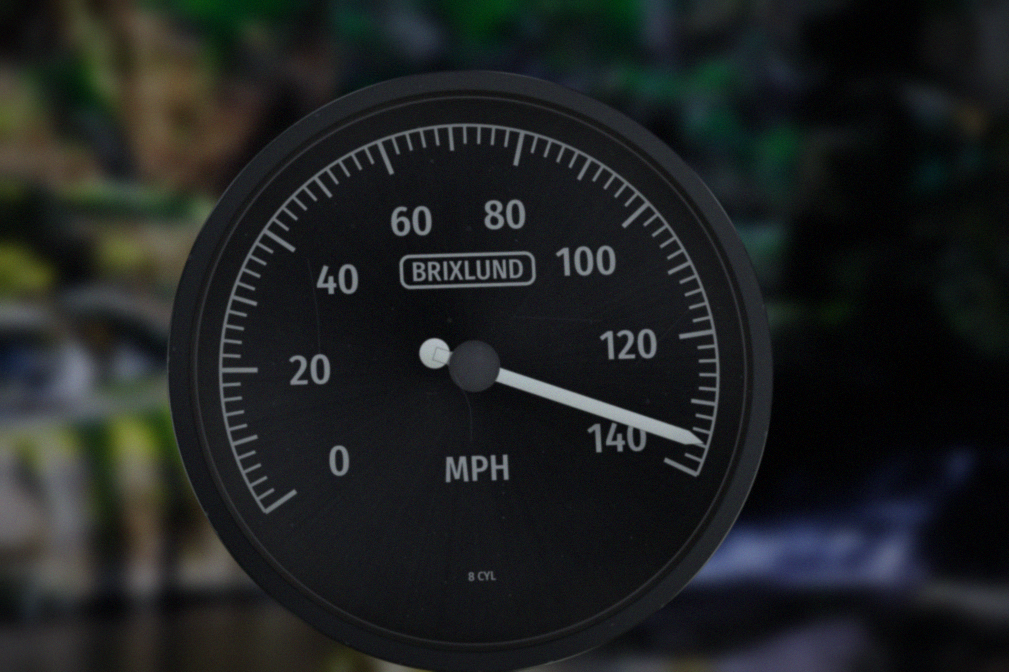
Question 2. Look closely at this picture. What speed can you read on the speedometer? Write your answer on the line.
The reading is 136 mph
